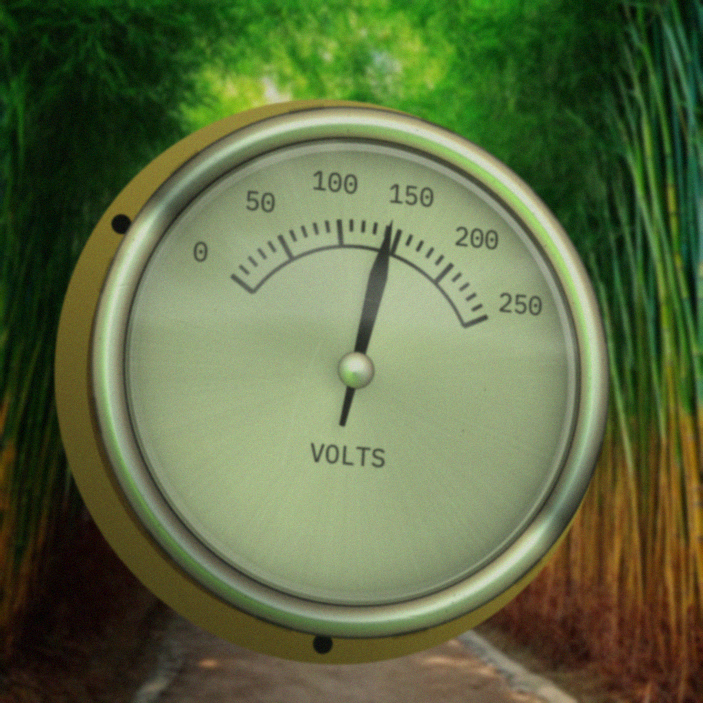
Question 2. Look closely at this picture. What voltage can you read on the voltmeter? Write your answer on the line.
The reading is 140 V
